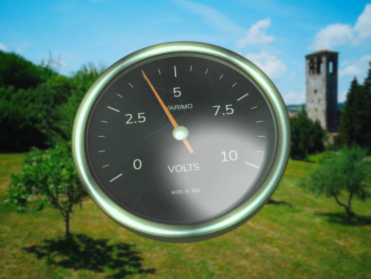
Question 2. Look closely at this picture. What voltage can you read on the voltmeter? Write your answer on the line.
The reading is 4 V
